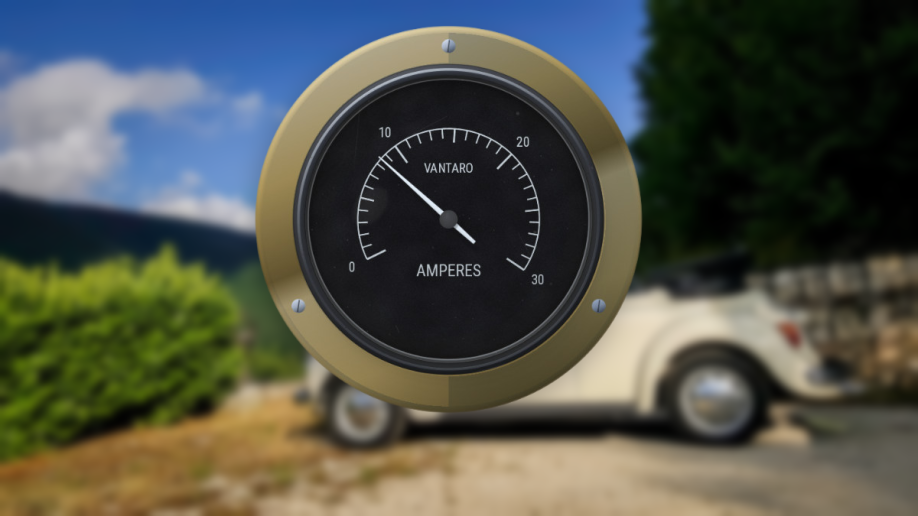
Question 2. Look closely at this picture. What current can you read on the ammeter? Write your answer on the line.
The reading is 8.5 A
